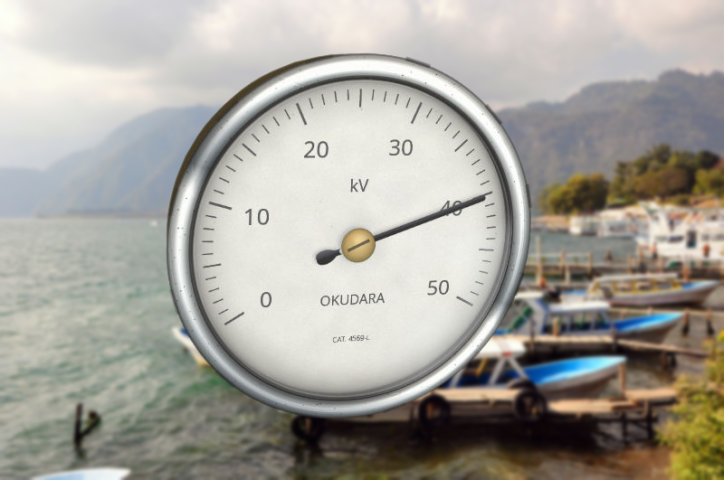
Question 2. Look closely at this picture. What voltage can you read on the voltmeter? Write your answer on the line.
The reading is 40 kV
